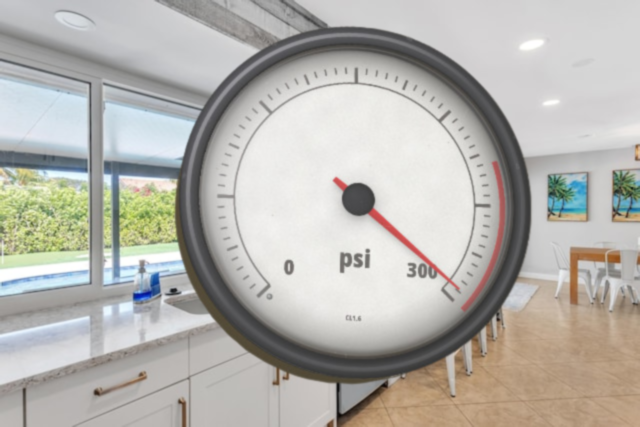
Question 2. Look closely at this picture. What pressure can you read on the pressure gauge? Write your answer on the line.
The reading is 295 psi
